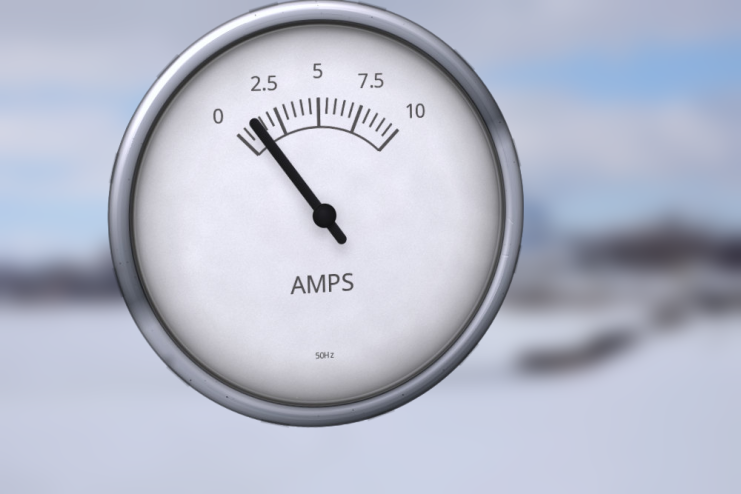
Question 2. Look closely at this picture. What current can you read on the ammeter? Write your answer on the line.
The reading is 1 A
